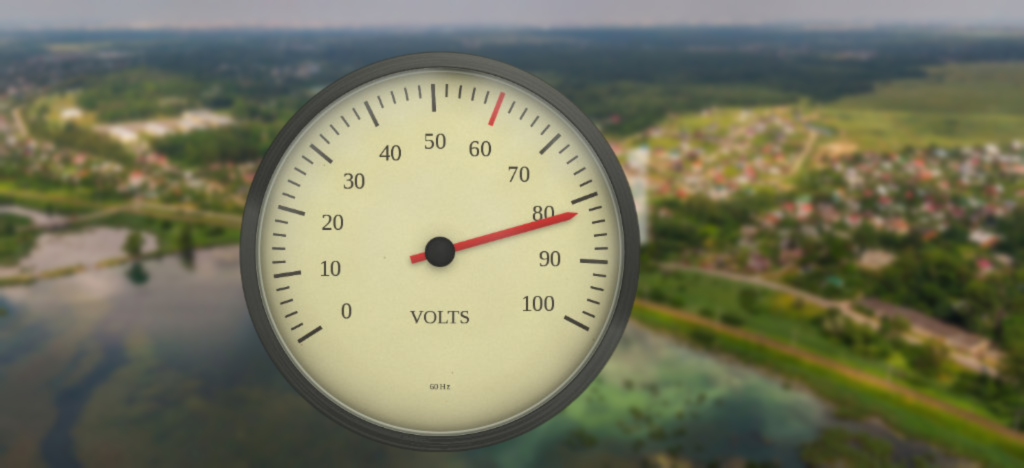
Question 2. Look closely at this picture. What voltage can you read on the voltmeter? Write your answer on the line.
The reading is 82 V
